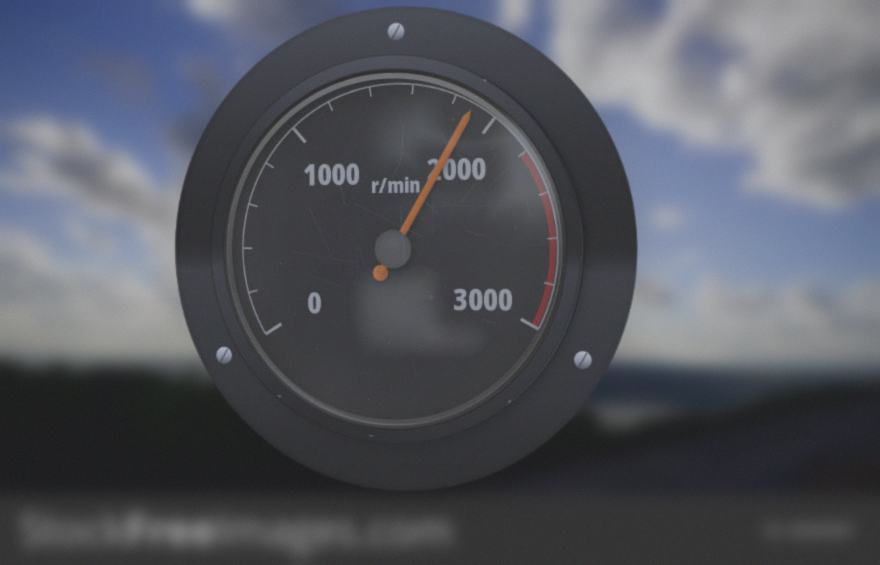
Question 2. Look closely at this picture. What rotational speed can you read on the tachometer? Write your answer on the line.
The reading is 1900 rpm
